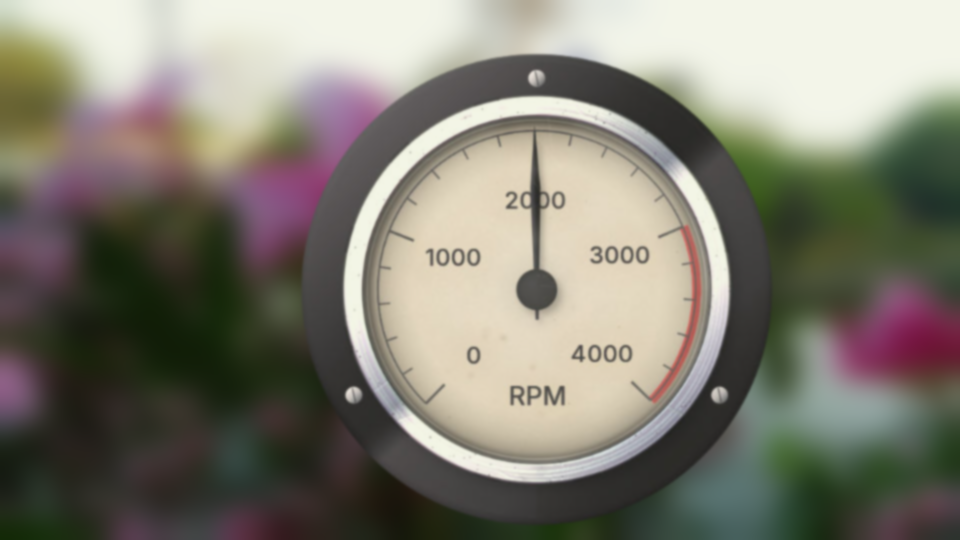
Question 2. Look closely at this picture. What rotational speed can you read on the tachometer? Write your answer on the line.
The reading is 2000 rpm
